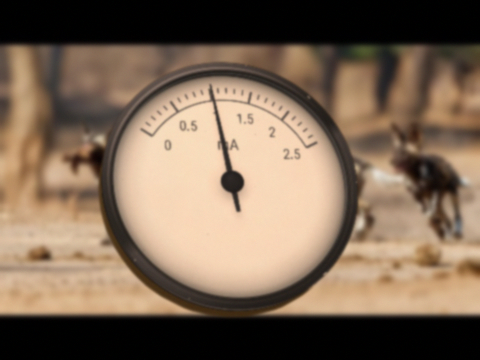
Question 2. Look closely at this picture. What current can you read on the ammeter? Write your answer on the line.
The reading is 1 mA
